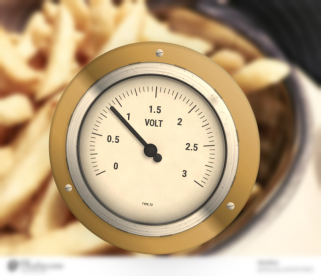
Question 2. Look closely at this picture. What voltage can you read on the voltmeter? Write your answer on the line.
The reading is 0.9 V
